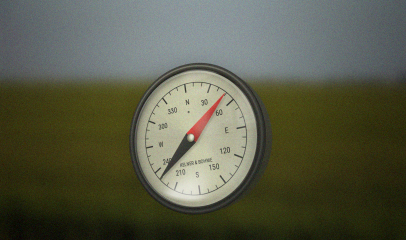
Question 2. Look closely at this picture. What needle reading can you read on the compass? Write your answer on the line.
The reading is 50 °
